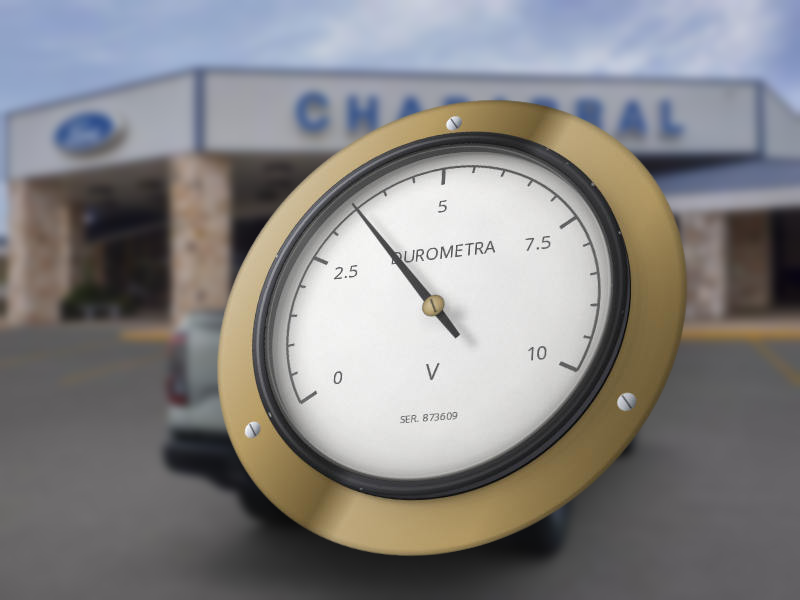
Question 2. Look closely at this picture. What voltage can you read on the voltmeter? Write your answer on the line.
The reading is 3.5 V
